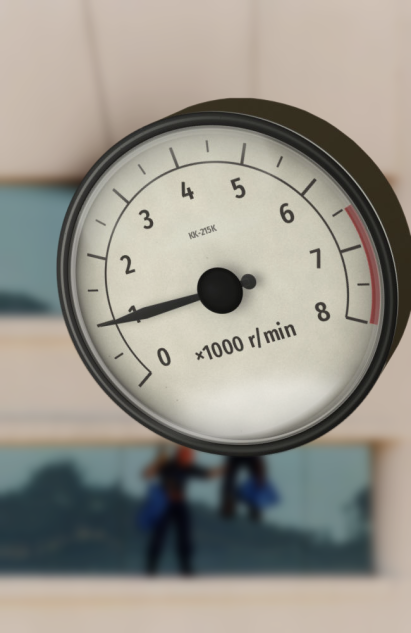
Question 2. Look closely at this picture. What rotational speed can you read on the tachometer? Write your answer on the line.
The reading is 1000 rpm
